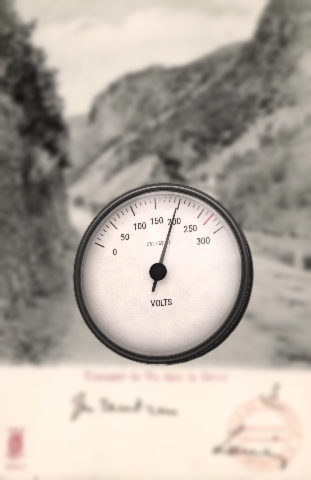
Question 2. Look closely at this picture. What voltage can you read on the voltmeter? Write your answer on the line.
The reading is 200 V
